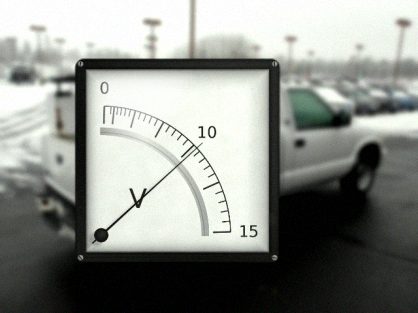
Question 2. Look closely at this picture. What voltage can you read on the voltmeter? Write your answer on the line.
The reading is 10.25 V
